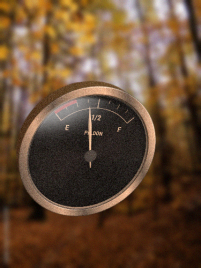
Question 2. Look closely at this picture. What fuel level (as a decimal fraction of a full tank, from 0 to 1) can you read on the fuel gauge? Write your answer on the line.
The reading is 0.375
